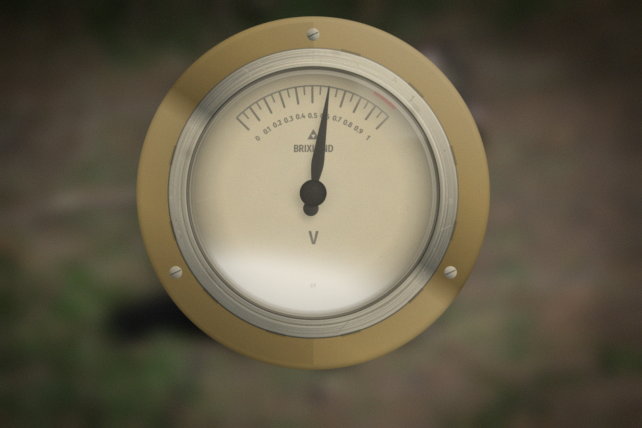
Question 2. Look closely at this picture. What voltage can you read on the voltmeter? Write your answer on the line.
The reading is 0.6 V
